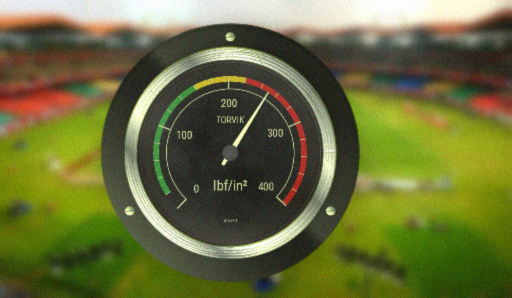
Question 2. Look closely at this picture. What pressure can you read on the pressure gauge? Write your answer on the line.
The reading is 250 psi
